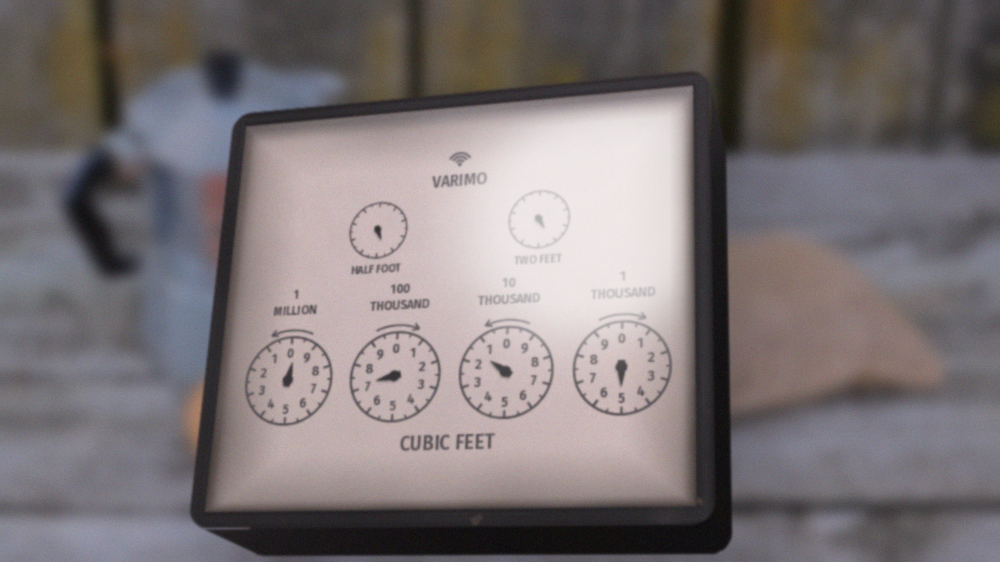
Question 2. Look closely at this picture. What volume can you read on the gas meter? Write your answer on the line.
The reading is 971500 ft³
